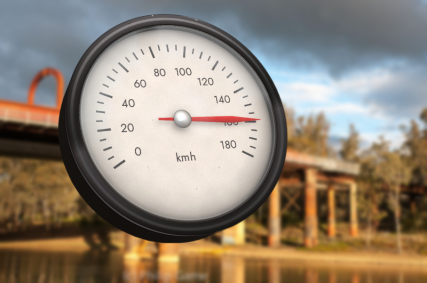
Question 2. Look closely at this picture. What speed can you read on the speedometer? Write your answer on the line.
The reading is 160 km/h
